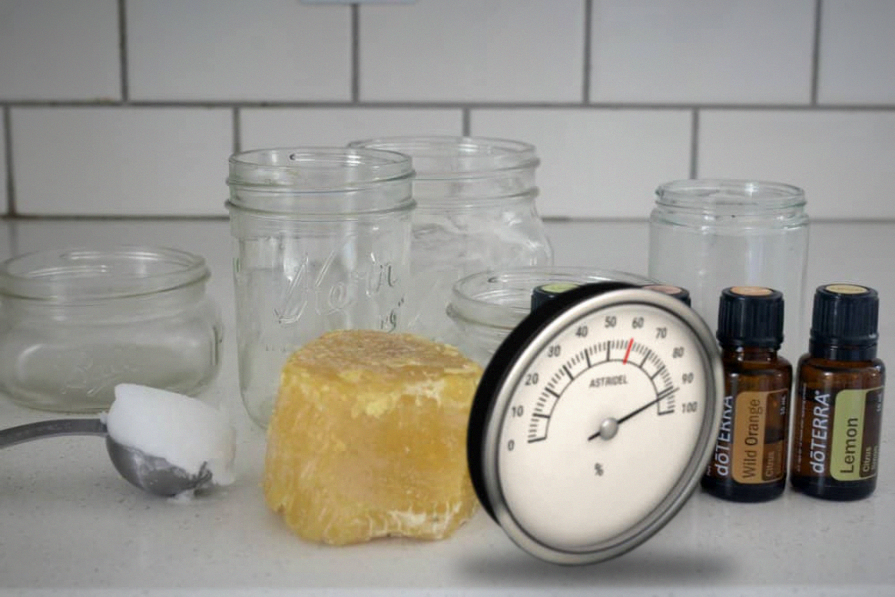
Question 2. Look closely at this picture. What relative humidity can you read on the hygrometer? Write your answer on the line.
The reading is 90 %
